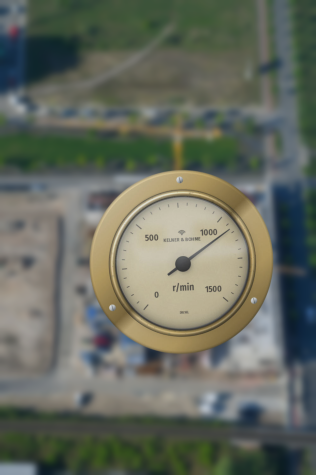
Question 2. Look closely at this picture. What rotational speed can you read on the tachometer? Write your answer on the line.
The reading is 1075 rpm
